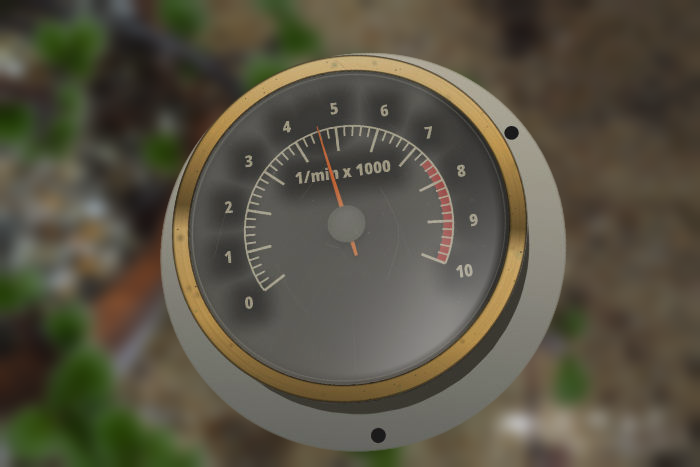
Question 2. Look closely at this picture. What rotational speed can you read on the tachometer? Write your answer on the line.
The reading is 4600 rpm
